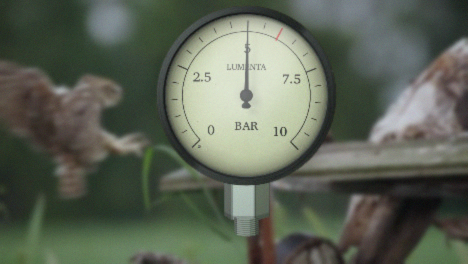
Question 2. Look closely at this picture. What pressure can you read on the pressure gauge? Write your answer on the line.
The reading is 5 bar
